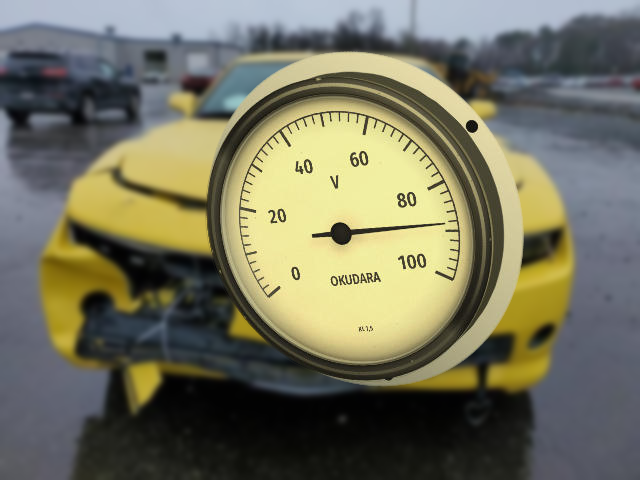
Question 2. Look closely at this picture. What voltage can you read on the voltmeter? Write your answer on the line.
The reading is 88 V
